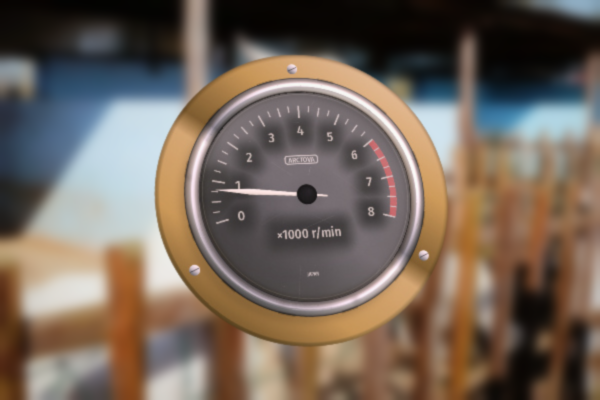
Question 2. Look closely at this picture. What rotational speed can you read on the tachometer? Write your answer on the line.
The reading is 750 rpm
